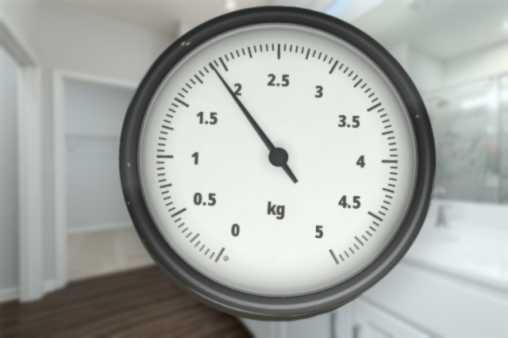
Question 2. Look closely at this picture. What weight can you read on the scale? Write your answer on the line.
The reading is 1.9 kg
